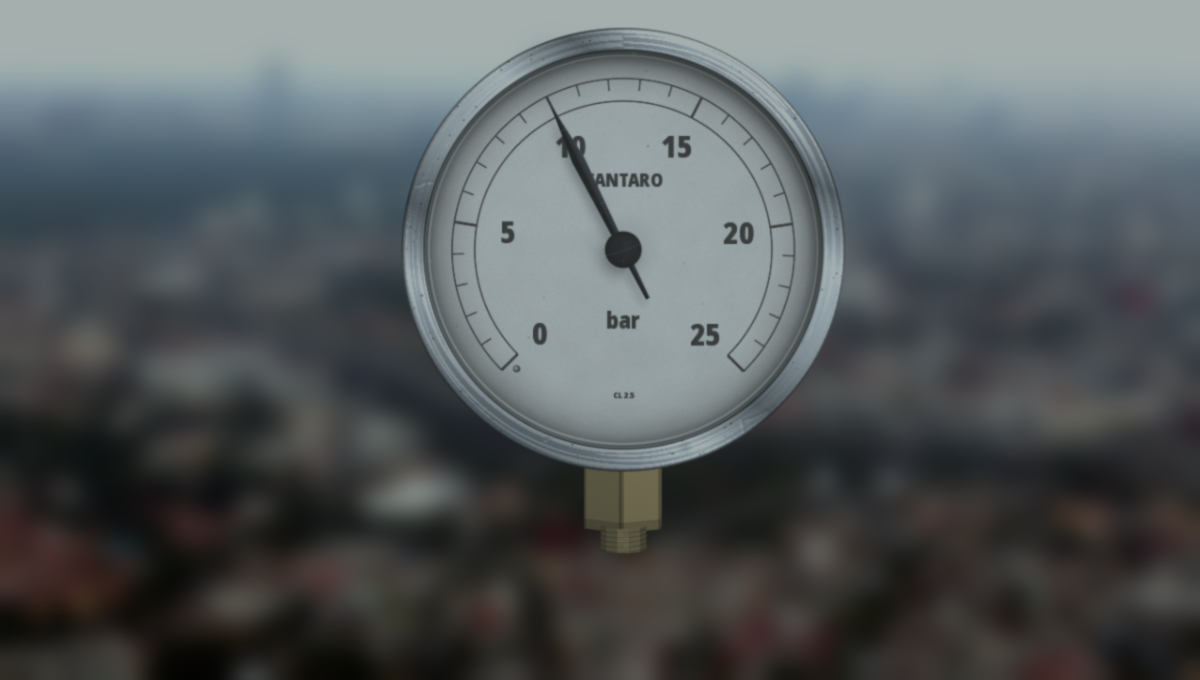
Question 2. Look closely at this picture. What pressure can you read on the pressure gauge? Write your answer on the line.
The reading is 10 bar
